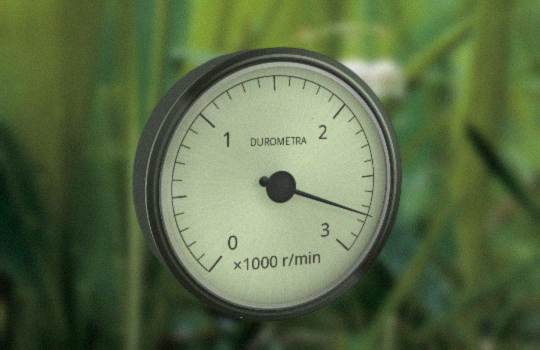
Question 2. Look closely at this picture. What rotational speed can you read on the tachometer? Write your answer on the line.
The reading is 2750 rpm
